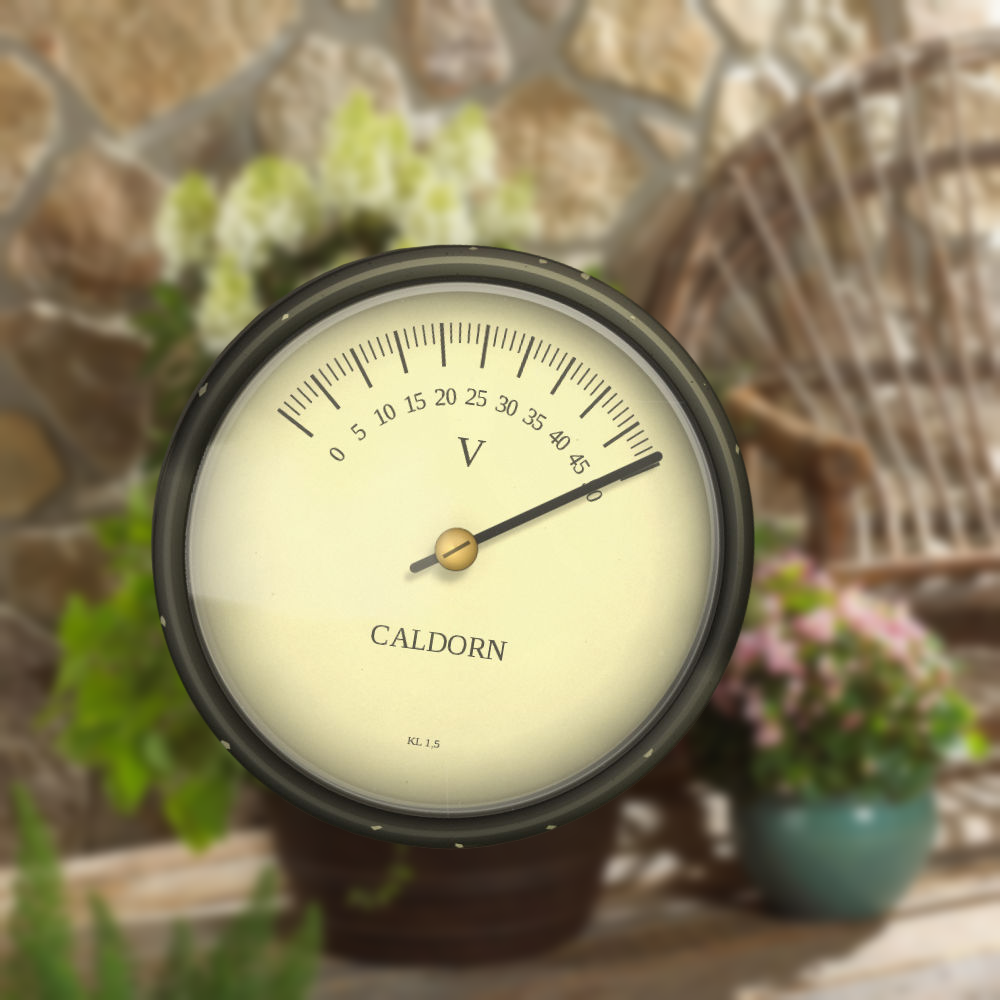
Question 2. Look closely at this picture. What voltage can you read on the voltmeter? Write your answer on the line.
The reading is 49 V
